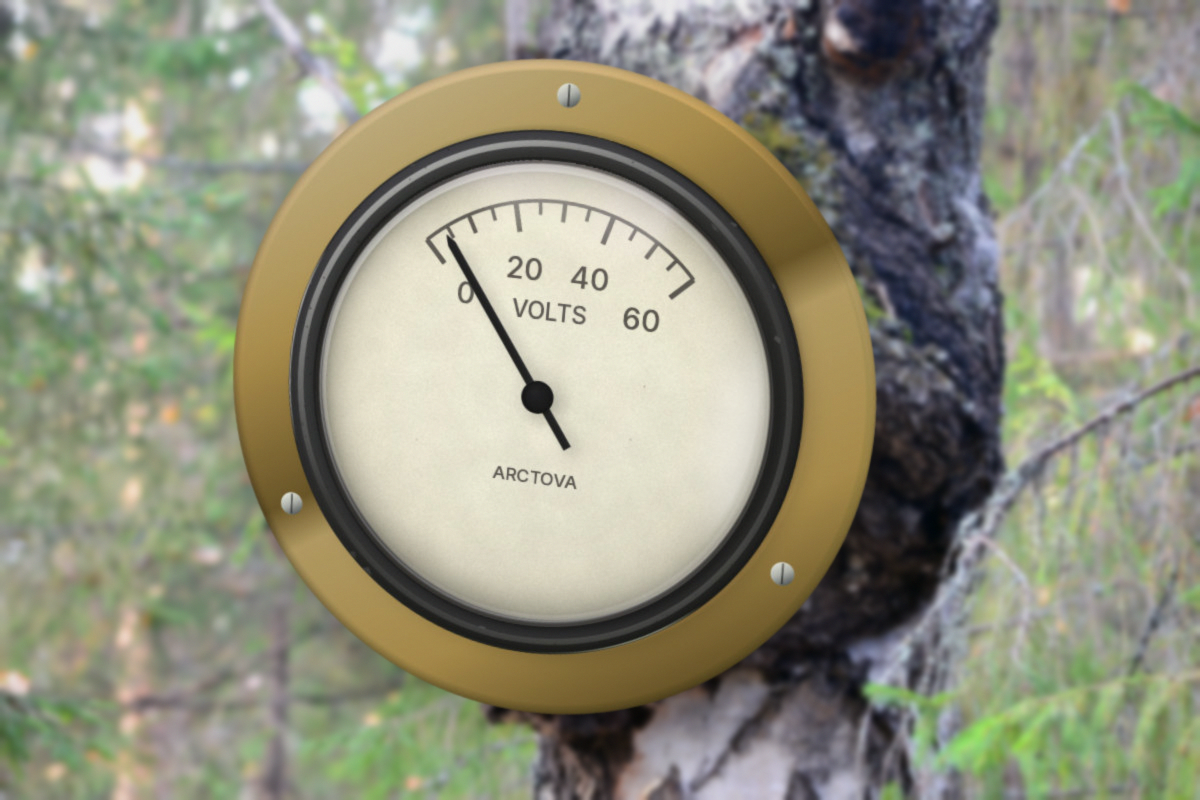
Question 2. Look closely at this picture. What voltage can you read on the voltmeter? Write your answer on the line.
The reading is 5 V
